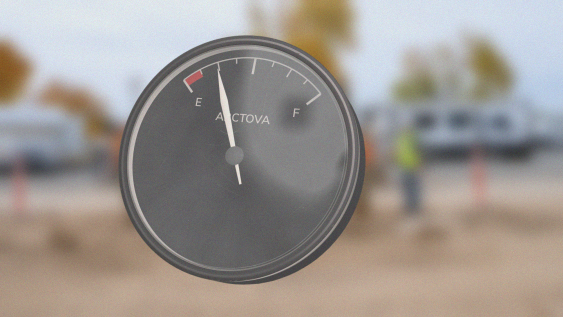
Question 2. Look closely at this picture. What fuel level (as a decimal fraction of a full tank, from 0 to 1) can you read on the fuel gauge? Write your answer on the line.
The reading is 0.25
